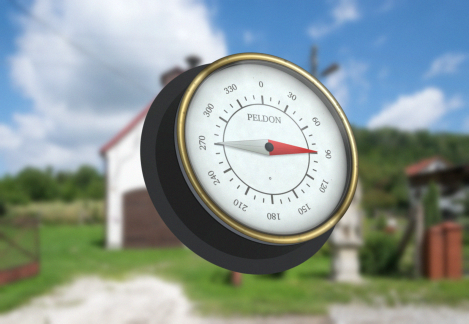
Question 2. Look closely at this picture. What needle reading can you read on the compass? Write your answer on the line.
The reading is 90 °
